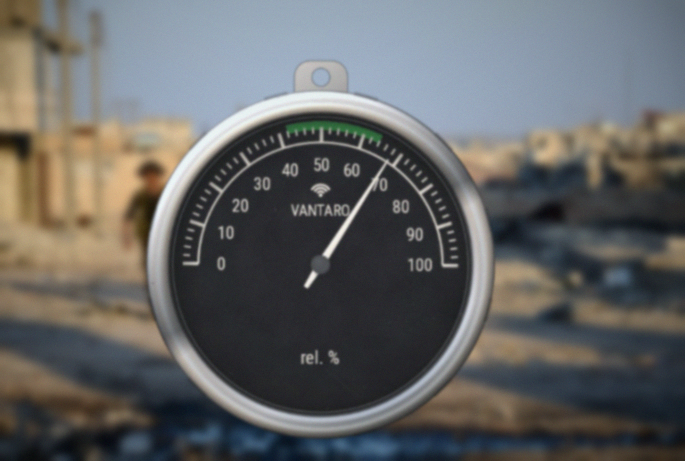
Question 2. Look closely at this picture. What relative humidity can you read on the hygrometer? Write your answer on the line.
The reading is 68 %
